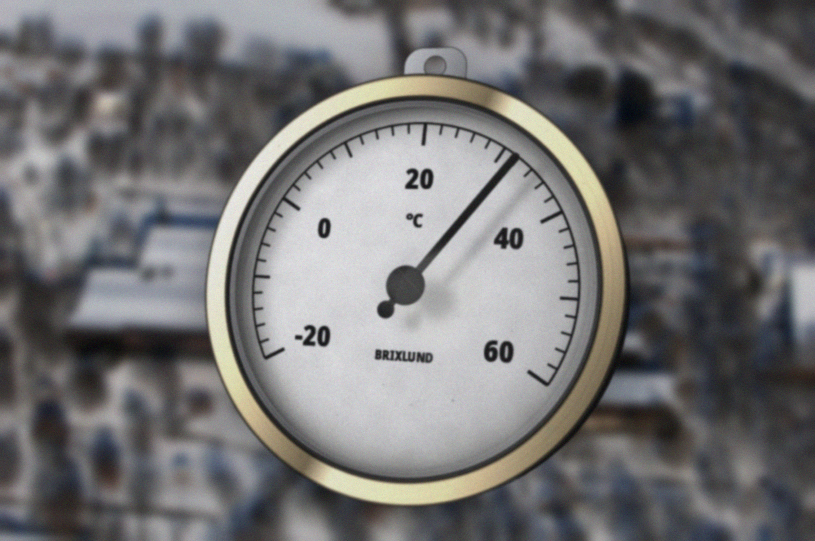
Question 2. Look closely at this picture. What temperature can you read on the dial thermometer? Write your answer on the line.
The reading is 32 °C
